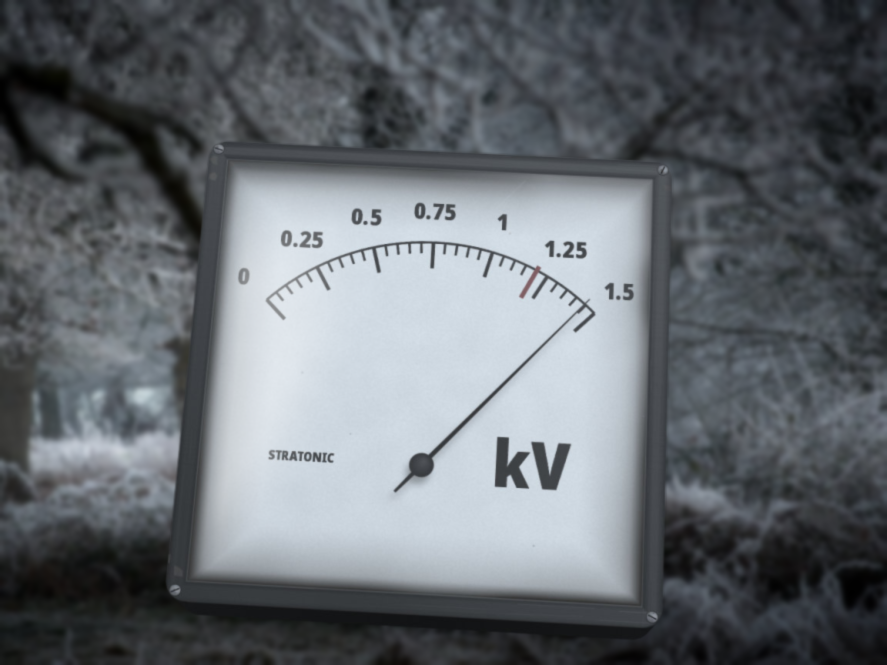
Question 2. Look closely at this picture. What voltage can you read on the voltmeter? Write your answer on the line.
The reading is 1.45 kV
